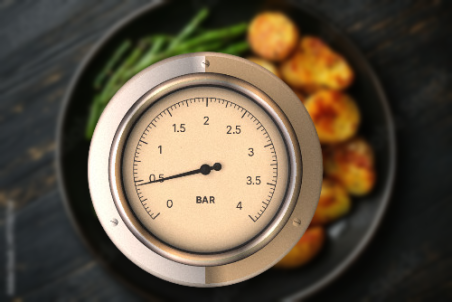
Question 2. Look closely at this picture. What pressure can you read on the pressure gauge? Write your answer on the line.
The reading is 0.45 bar
